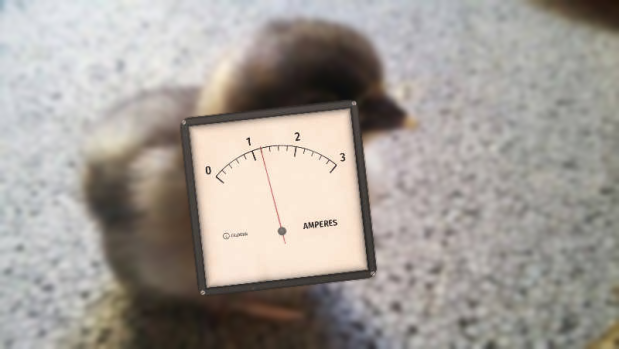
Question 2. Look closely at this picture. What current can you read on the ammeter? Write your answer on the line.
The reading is 1.2 A
